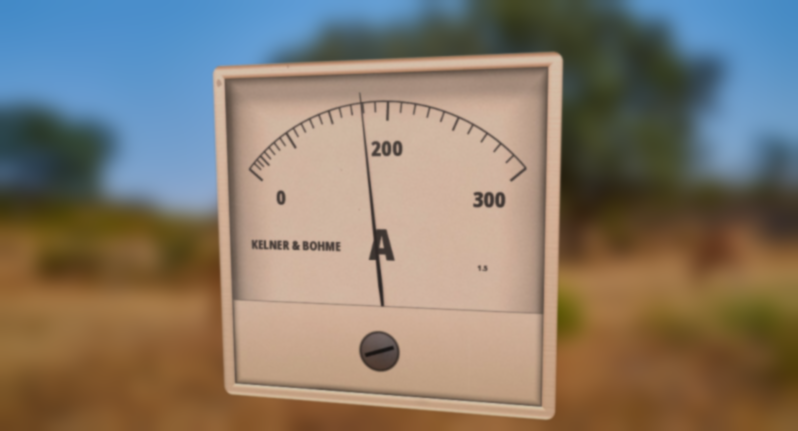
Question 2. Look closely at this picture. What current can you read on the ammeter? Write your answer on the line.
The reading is 180 A
